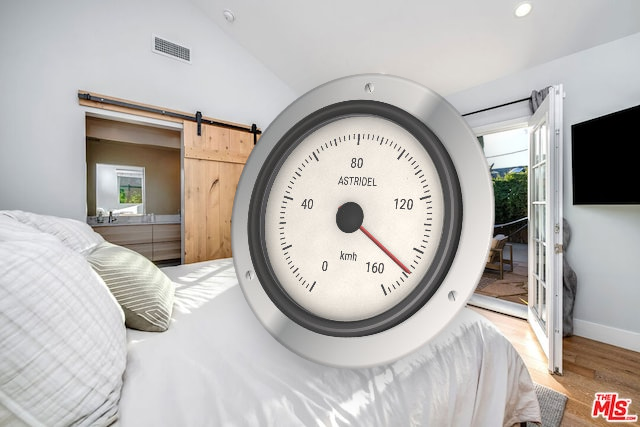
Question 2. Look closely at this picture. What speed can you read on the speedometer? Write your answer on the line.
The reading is 148 km/h
